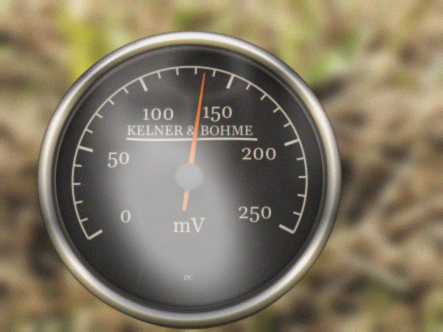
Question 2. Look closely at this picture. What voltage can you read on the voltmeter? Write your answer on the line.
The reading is 135 mV
